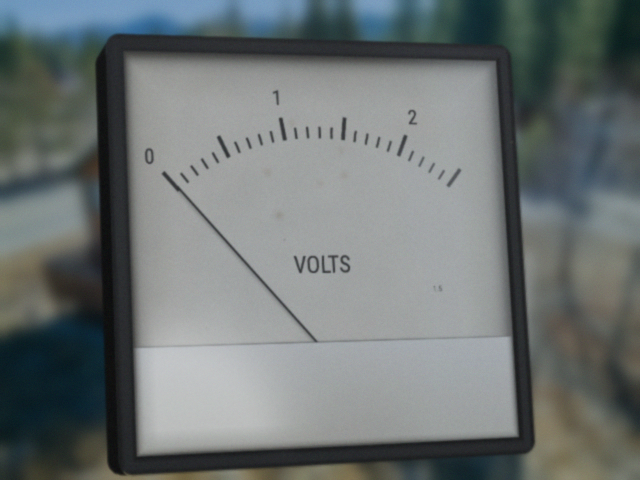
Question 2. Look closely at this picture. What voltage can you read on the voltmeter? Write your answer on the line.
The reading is 0 V
